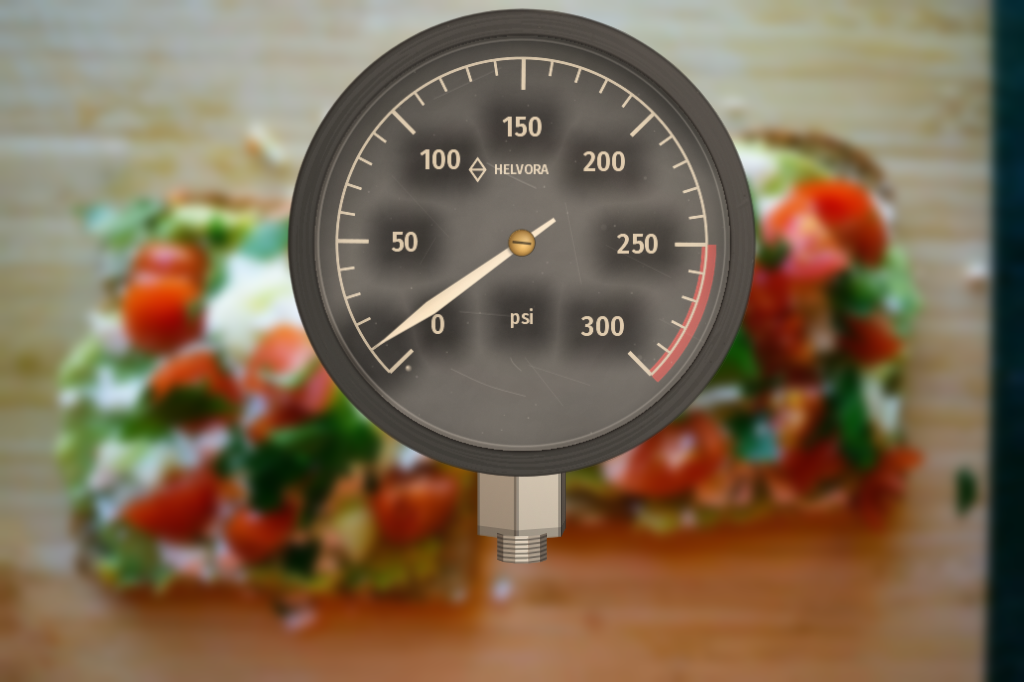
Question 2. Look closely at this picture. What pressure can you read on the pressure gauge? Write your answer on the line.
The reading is 10 psi
